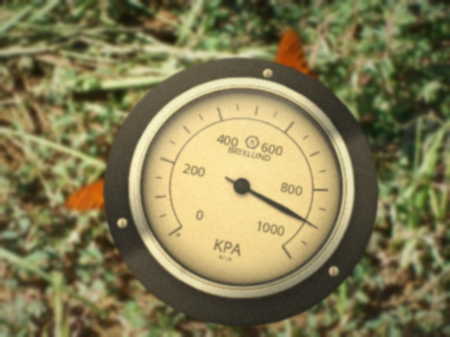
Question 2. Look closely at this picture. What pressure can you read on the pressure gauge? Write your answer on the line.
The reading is 900 kPa
